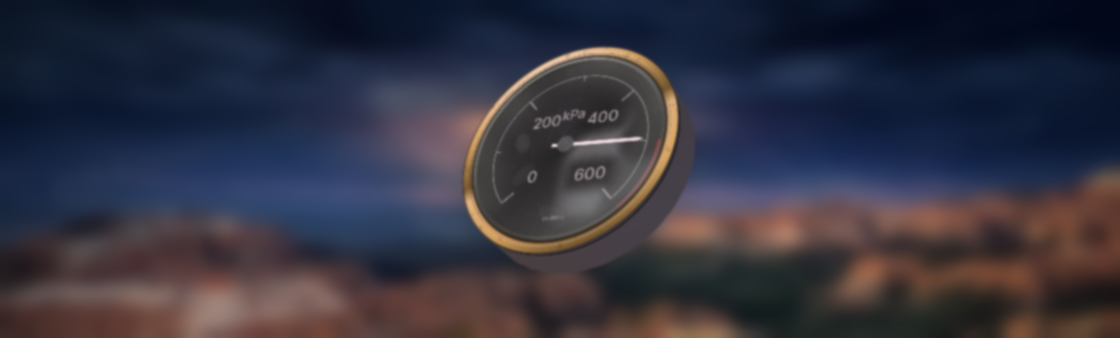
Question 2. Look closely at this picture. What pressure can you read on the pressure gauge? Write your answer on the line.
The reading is 500 kPa
